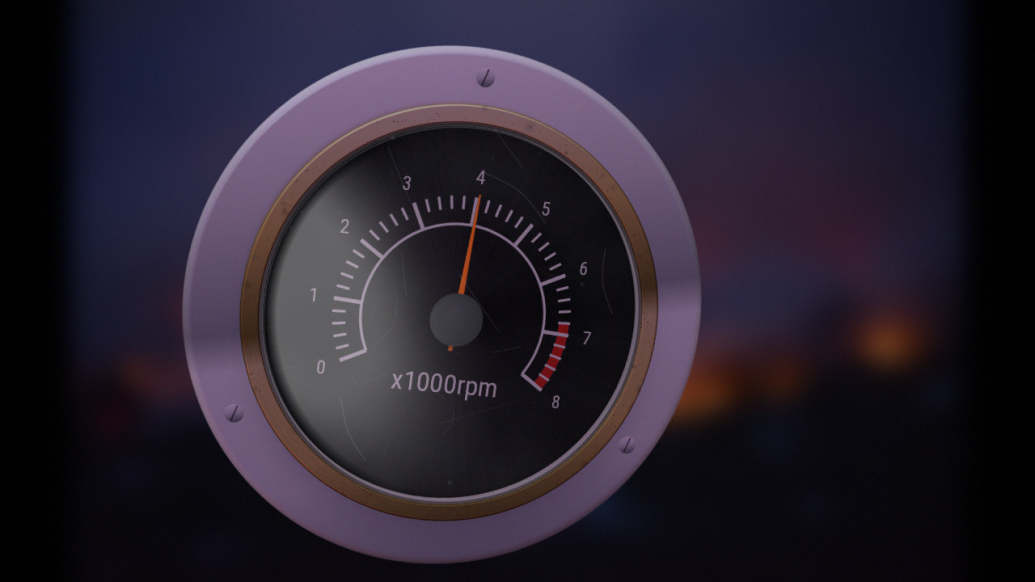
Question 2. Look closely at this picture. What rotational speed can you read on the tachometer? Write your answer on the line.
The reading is 4000 rpm
